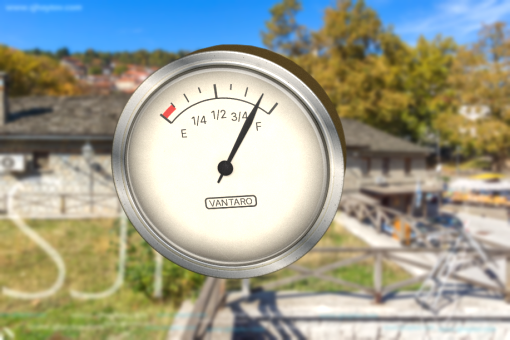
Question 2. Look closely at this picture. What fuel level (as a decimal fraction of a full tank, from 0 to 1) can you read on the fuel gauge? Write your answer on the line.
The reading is 0.875
